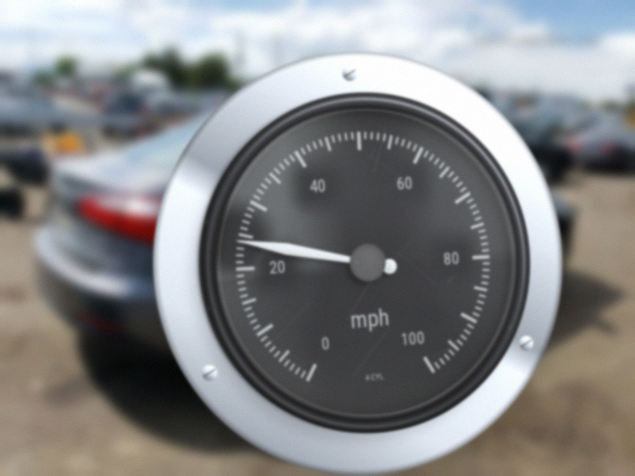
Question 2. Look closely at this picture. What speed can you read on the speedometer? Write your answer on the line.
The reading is 24 mph
